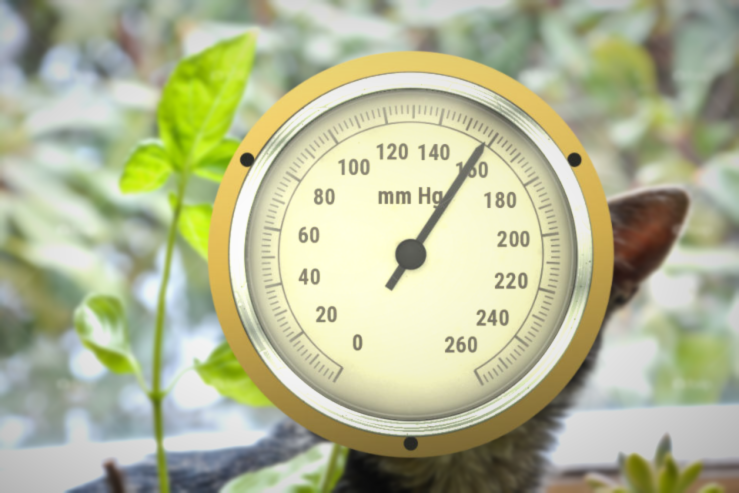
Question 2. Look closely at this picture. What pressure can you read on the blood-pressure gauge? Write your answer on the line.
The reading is 158 mmHg
